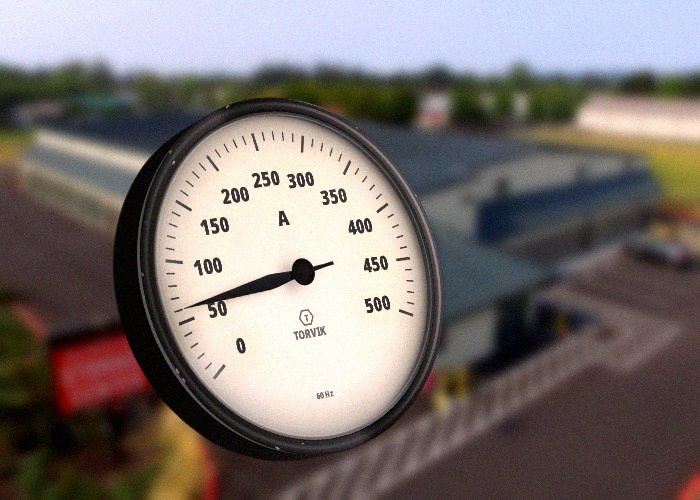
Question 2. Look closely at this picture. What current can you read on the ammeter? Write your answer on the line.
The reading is 60 A
